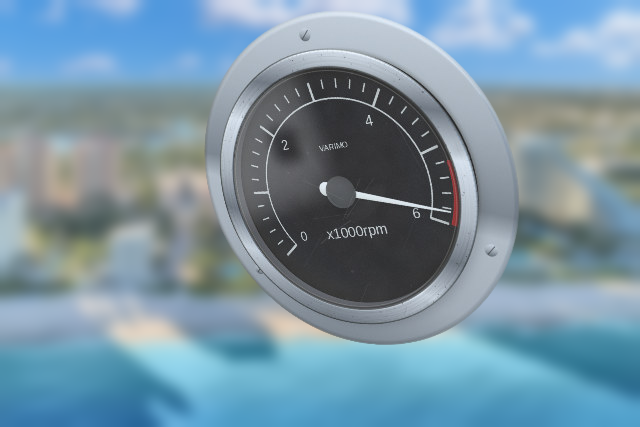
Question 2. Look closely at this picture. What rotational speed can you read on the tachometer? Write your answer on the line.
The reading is 5800 rpm
